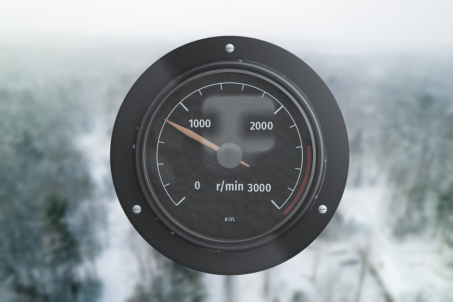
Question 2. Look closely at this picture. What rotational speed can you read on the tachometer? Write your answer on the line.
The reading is 800 rpm
